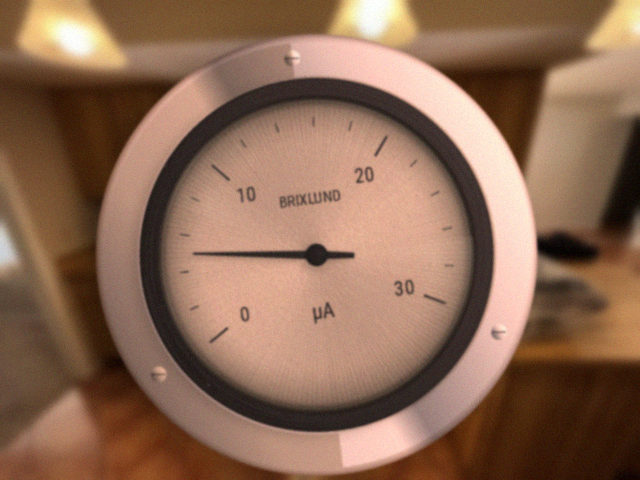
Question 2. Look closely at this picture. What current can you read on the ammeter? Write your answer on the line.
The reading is 5 µA
